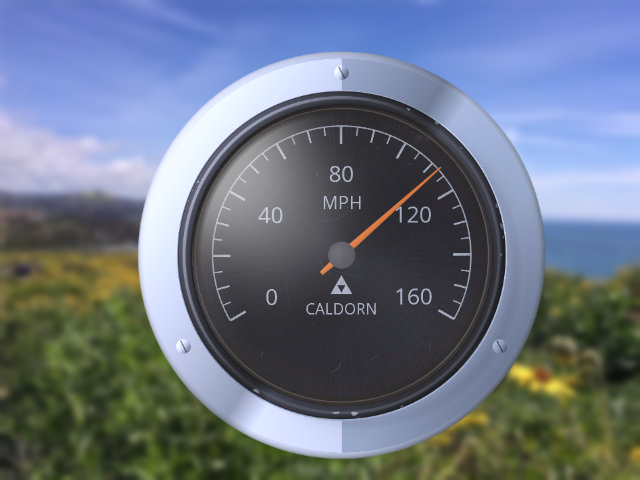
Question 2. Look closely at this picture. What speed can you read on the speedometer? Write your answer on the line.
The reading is 112.5 mph
